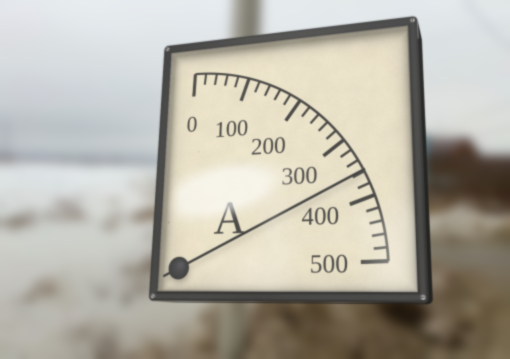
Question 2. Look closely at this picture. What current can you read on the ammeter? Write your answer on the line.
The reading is 360 A
